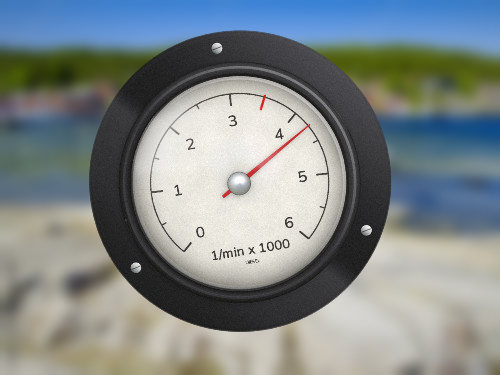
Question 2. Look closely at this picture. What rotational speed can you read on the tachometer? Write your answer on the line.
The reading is 4250 rpm
